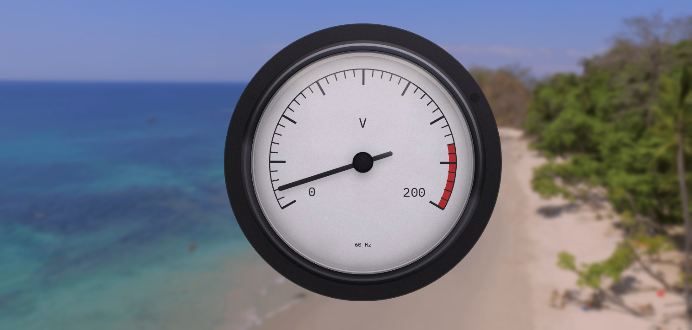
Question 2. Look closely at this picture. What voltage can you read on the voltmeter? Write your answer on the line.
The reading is 10 V
